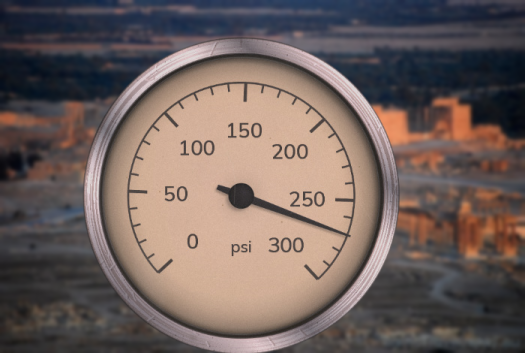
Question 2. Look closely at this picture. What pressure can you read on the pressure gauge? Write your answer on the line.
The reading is 270 psi
